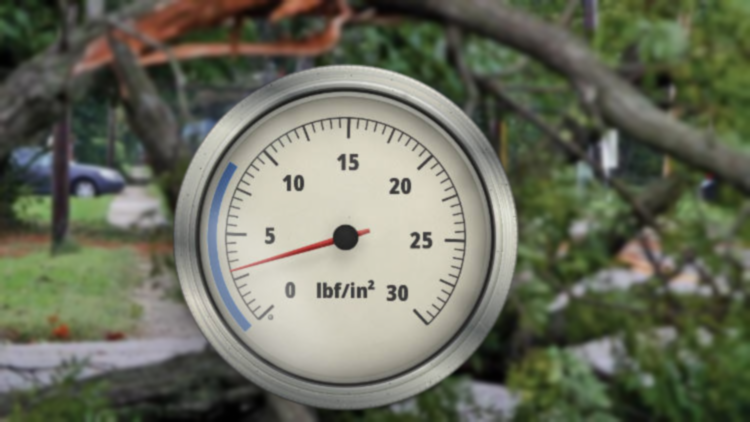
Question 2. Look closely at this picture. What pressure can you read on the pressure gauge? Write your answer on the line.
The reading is 3 psi
